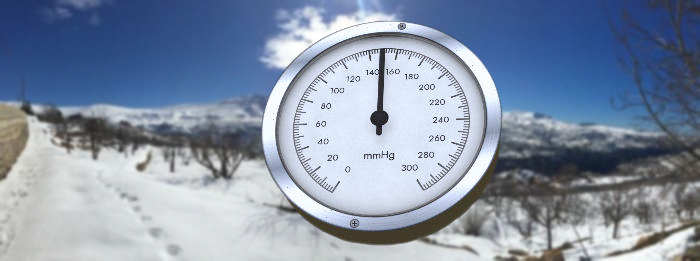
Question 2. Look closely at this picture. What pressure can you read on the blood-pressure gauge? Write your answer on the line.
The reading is 150 mmHg
